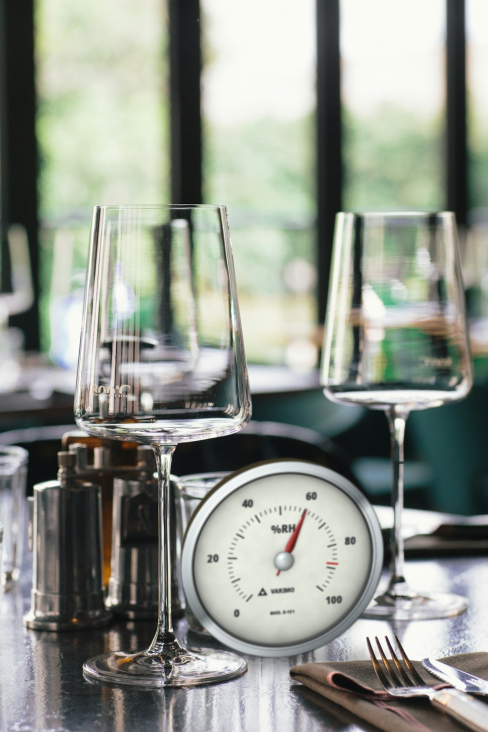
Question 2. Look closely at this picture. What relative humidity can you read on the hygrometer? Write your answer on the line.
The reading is 60 %
